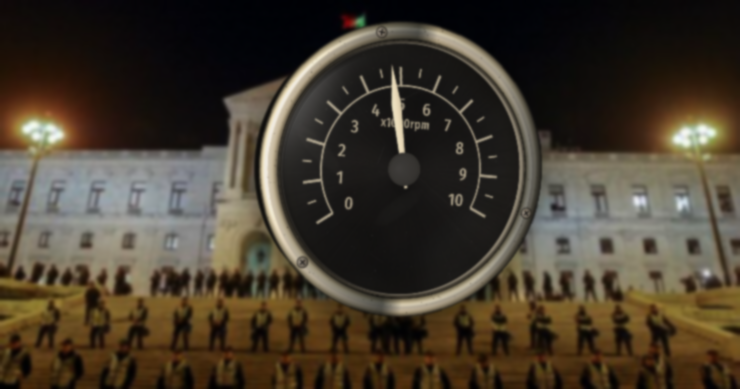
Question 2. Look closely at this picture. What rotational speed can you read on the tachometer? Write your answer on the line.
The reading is 4750 rpm
